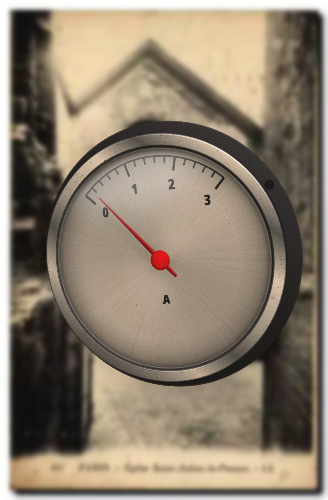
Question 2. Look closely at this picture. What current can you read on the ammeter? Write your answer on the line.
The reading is 0.2 A
